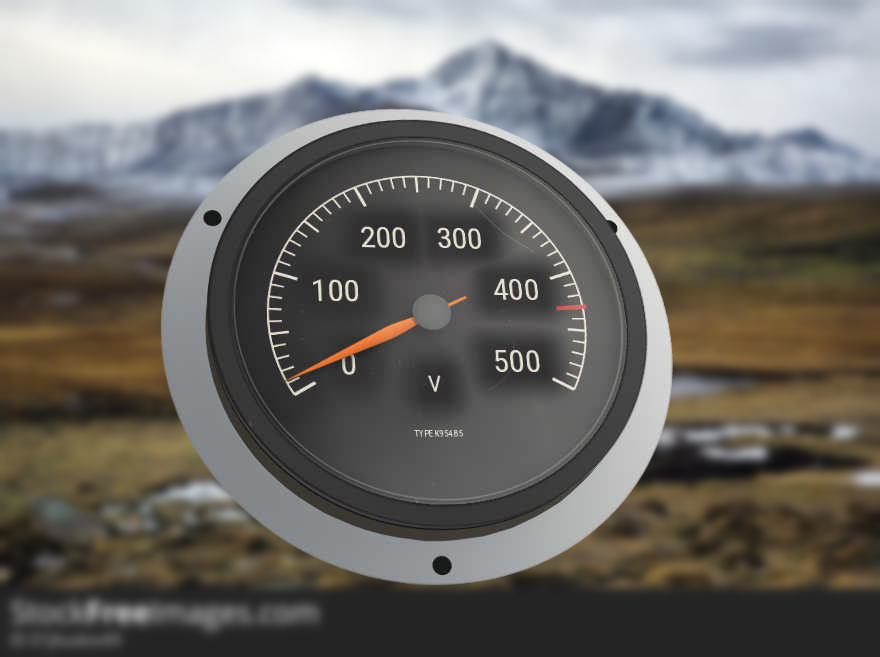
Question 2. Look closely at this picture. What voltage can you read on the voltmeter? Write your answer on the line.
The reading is 10 V
